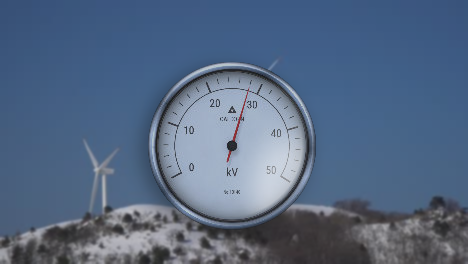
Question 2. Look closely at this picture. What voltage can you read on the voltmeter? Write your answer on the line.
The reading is 28 kV
